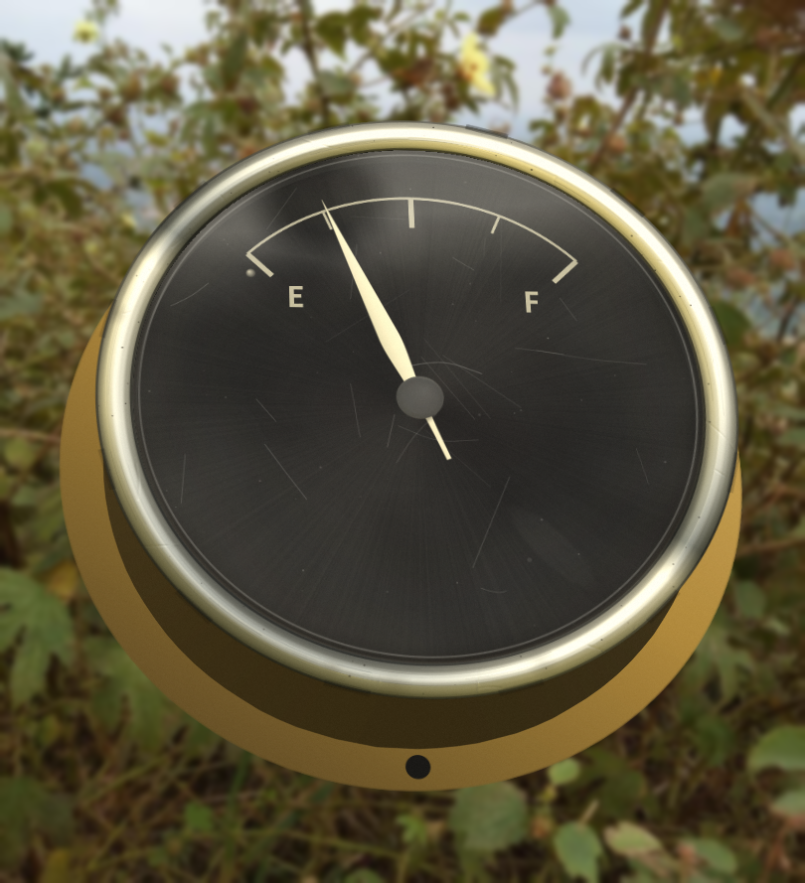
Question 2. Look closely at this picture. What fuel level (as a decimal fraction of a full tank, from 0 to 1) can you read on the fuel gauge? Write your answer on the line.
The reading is 0.25
